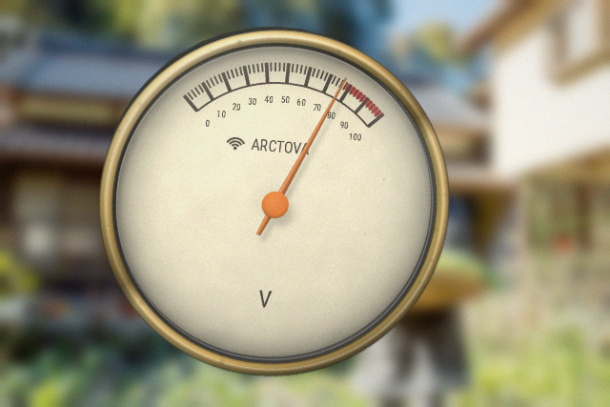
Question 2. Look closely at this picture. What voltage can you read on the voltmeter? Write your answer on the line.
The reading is 76 V
